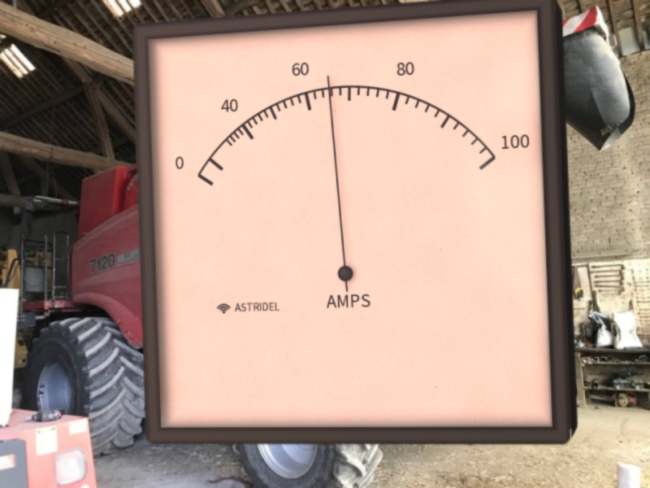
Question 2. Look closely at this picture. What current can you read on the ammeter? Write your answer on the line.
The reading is 66 A
